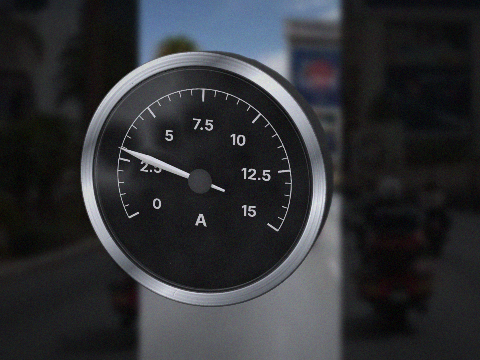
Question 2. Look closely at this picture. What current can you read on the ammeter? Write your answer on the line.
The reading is 3 A
